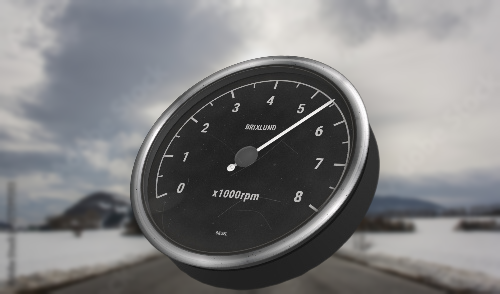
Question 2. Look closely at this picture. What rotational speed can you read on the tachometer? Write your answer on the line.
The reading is 5500 rpm
